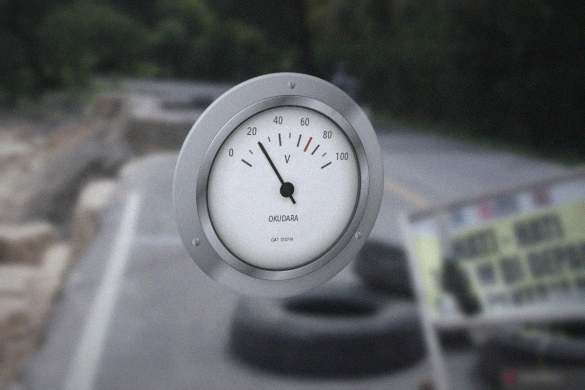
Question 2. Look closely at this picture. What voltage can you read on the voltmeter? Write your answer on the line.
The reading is 20 V
